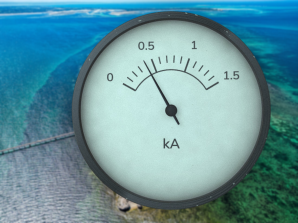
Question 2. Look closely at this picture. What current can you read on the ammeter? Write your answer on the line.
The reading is 0.4 kA
